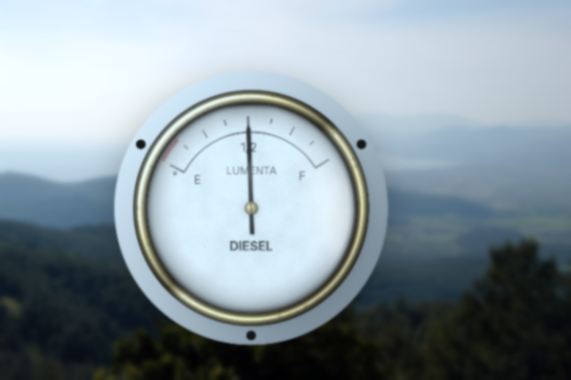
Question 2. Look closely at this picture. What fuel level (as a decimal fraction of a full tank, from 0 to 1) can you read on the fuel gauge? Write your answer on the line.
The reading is 0.5
